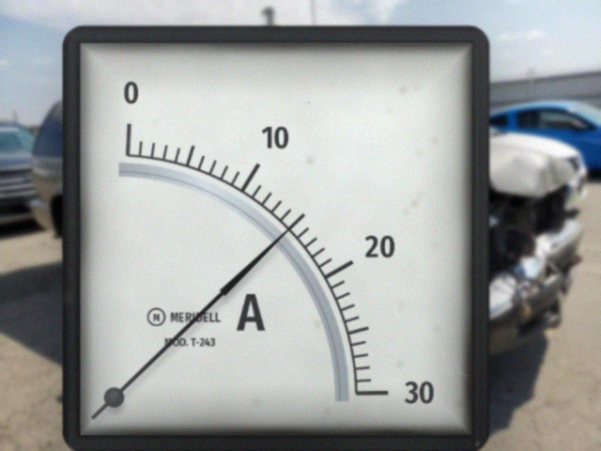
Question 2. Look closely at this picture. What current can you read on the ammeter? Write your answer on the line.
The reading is 15 A
